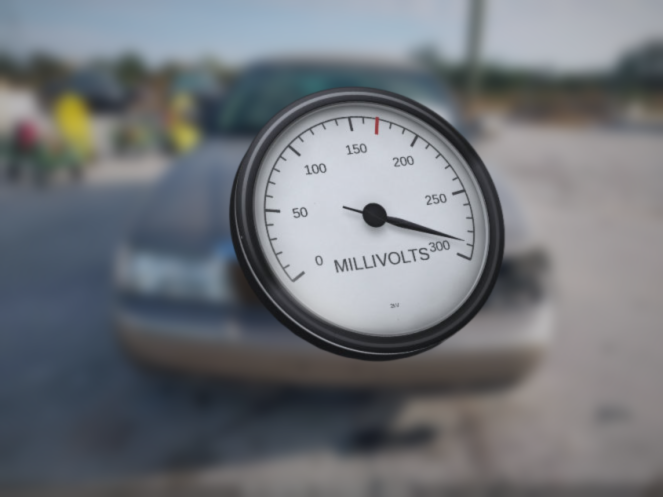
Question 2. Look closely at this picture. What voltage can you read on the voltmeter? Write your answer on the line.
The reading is 290 mV
